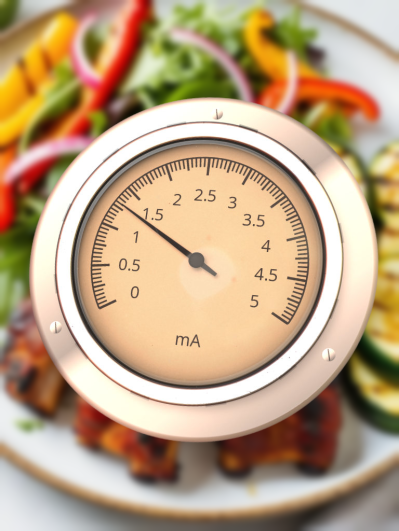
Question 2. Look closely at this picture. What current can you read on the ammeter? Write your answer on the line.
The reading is 1.3 mA
